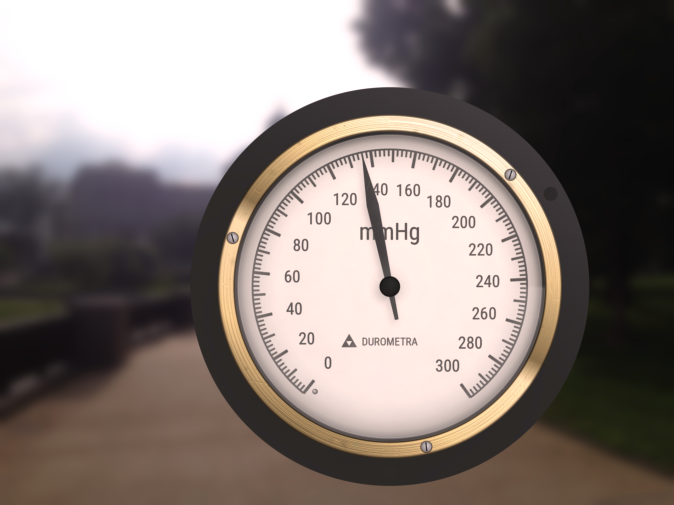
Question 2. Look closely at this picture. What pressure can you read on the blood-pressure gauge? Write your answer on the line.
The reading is 136 mmHg
